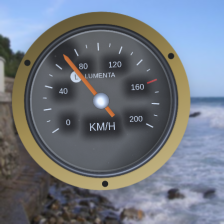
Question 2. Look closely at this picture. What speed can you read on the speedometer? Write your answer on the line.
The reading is 70 km/h
